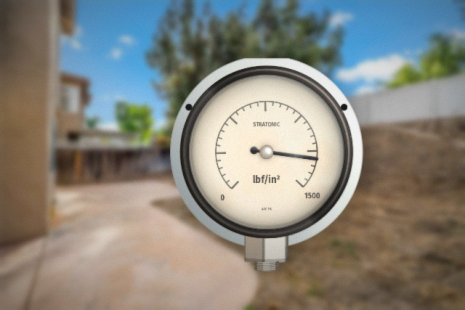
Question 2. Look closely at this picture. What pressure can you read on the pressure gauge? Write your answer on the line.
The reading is 1300 psi
